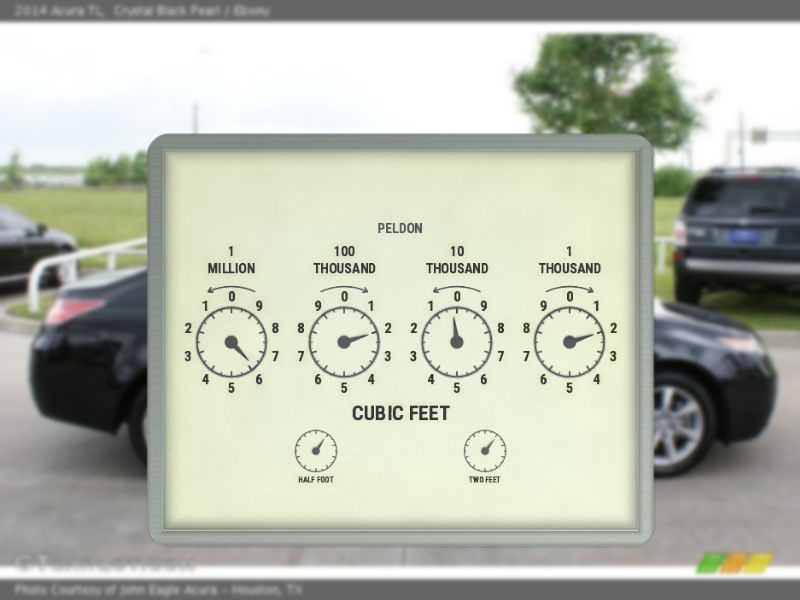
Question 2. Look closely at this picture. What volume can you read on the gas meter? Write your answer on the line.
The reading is 620200 ft³
